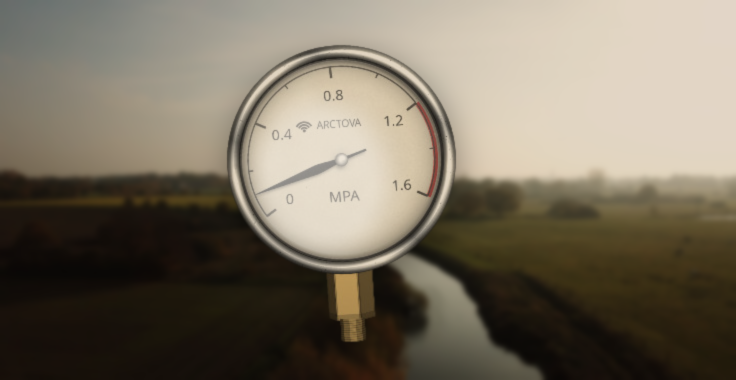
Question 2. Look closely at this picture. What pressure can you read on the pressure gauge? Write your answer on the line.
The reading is 0.1 MPa
